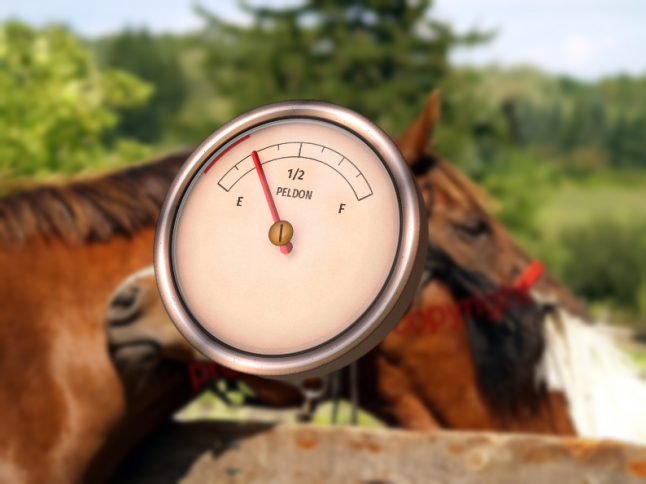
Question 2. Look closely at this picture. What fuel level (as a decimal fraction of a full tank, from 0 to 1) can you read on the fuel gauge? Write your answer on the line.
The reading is 0.25
